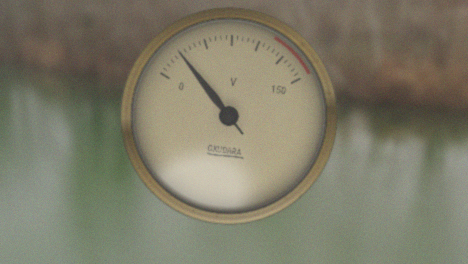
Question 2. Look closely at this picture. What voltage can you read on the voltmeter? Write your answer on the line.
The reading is 25 V
